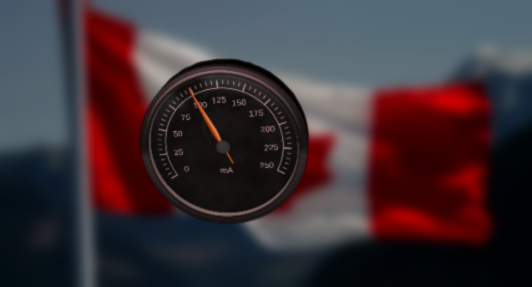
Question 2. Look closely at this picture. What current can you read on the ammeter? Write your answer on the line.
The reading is 100 mA
